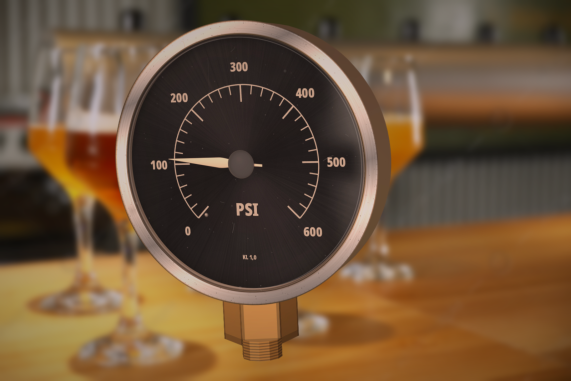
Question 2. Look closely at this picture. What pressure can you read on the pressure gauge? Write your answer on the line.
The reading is 110 psi
